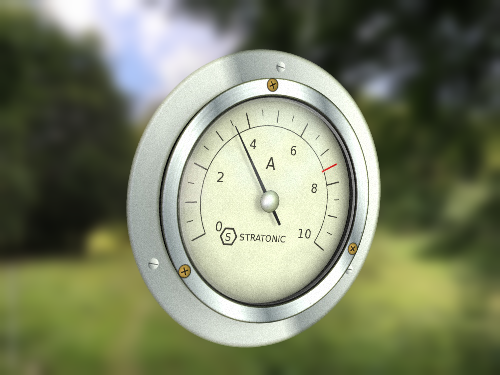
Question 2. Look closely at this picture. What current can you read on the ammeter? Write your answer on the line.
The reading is 3.5 A
